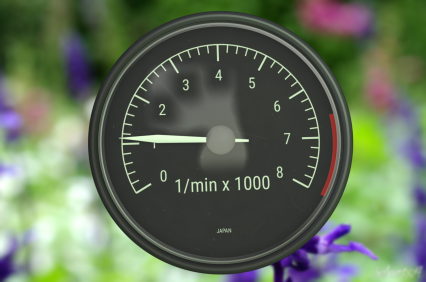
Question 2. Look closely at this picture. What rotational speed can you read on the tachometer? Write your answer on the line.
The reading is 1100 rpm
